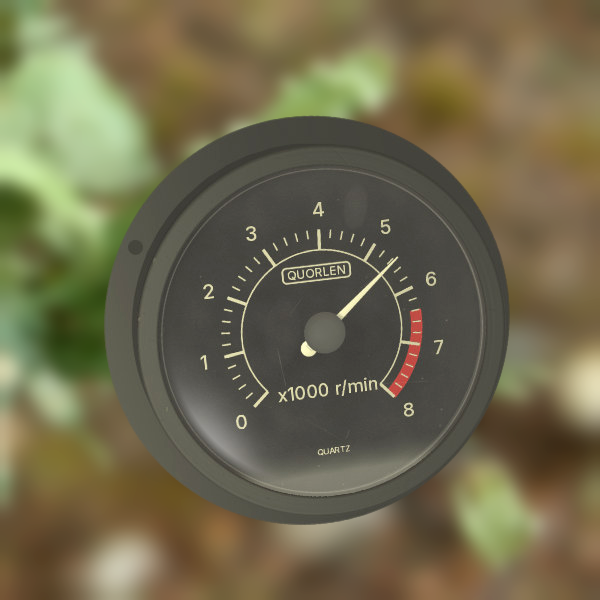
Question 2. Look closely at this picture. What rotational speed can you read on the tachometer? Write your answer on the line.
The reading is 5400 rpm
